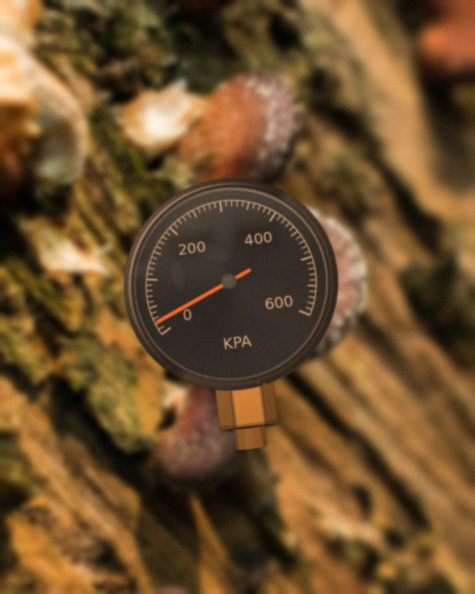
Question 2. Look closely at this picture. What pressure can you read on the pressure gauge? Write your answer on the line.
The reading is 20 kPa
